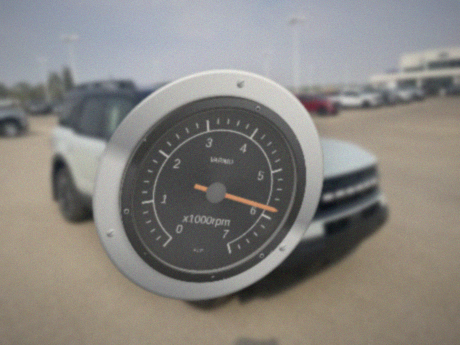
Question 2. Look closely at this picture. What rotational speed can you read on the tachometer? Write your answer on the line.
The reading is 5800 rpm
